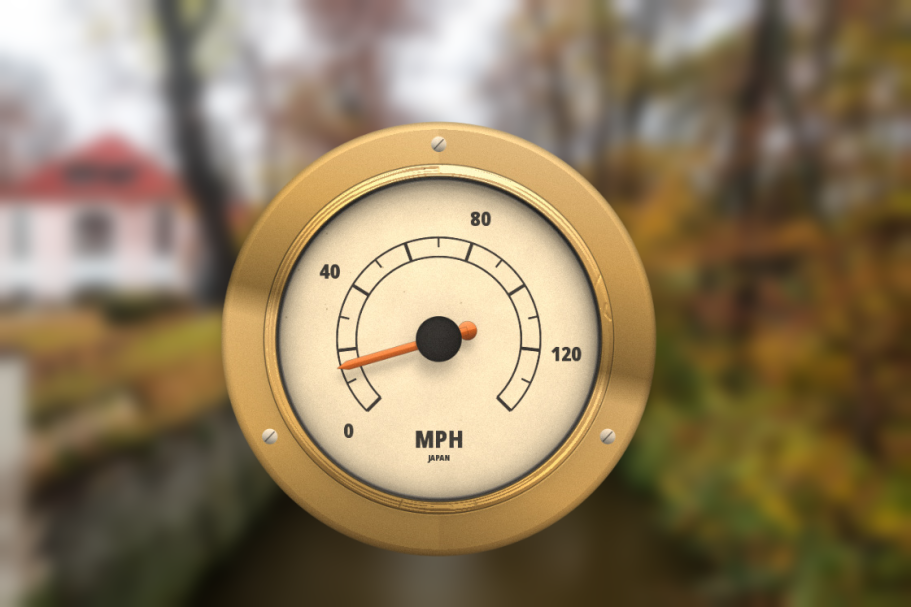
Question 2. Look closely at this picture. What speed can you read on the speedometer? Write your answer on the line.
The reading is 15 mph
